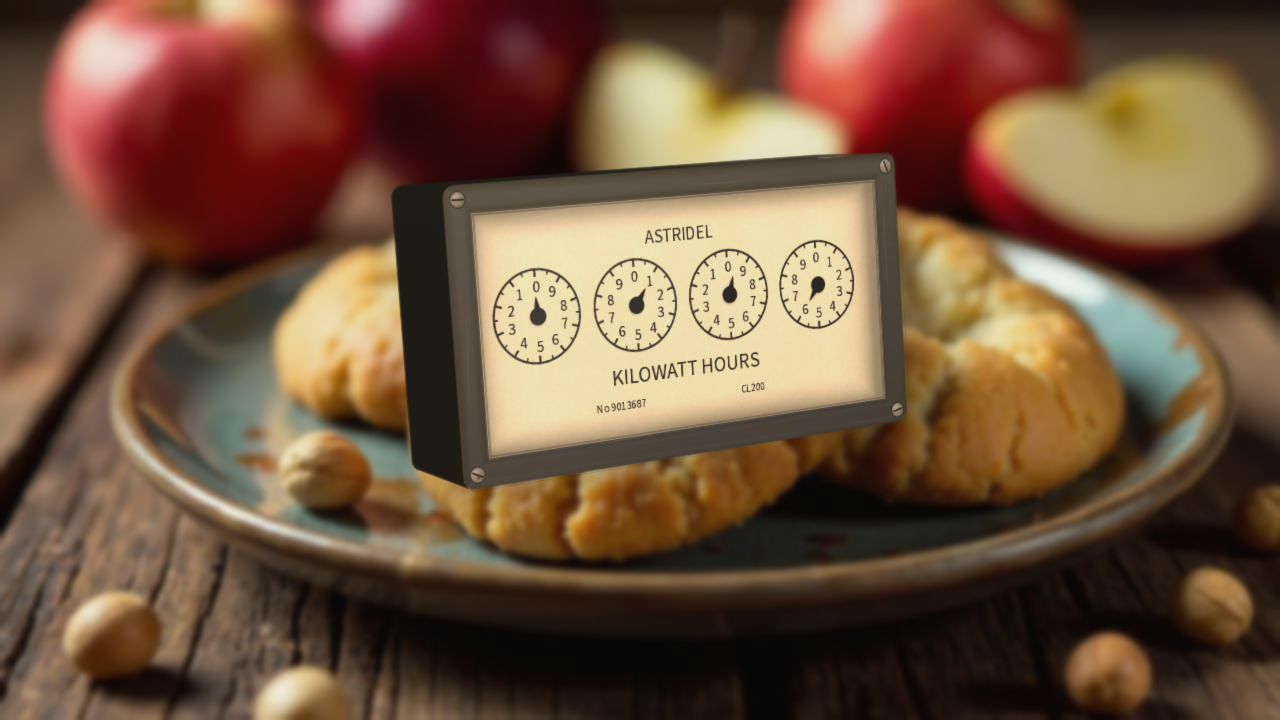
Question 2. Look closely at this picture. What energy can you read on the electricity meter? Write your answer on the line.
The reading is 96 kWh
